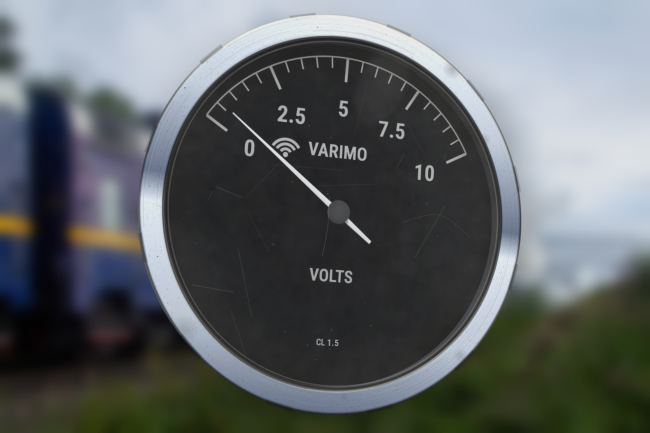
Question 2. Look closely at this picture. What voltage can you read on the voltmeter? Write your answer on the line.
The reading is 0.5 V
